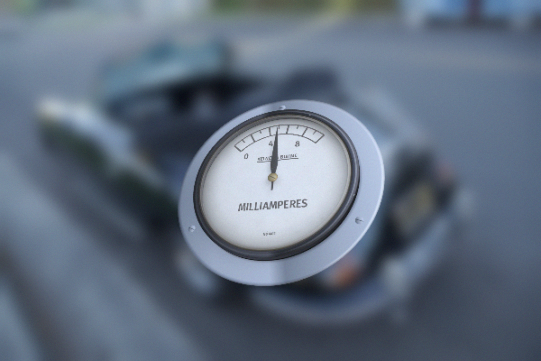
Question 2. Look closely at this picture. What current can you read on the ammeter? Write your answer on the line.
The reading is 5 mA
